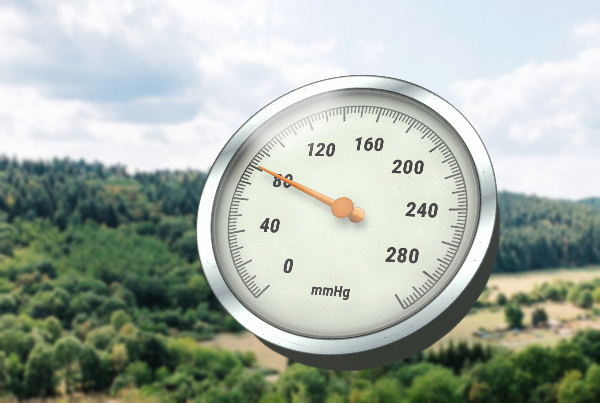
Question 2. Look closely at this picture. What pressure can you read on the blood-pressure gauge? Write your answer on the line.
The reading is 80 mmHg
